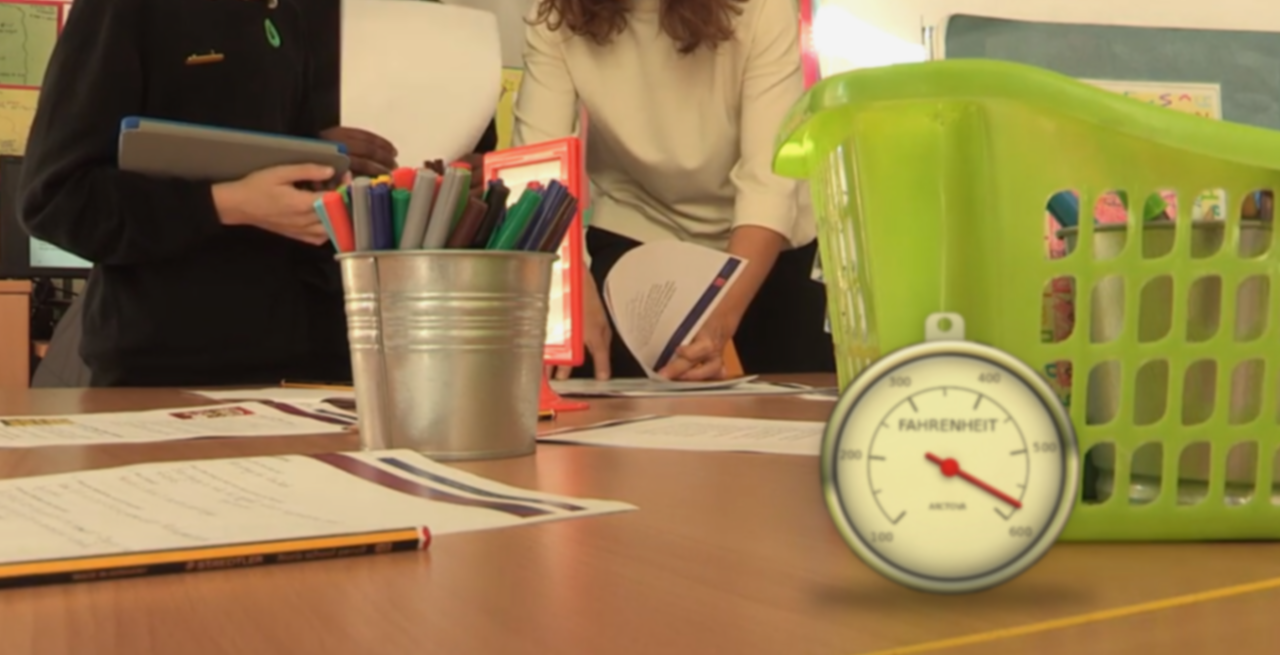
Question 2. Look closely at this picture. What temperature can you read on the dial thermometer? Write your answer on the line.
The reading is 575 °F
